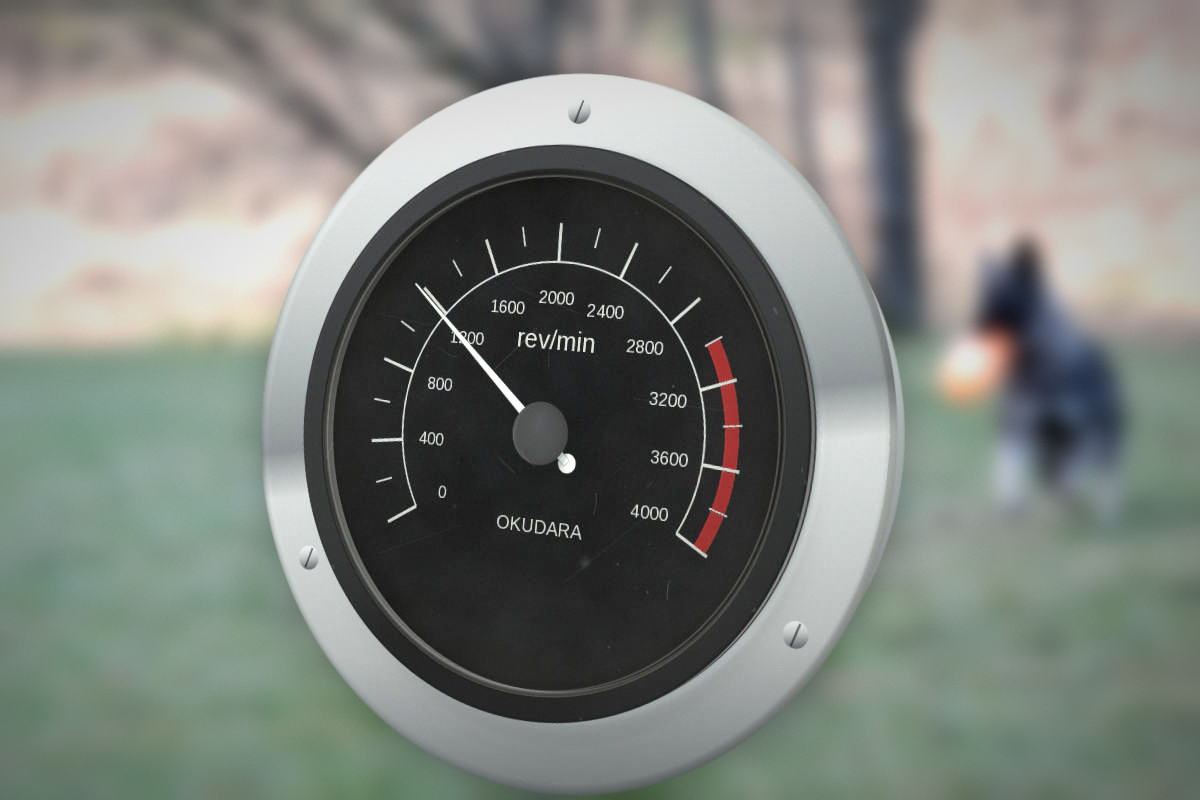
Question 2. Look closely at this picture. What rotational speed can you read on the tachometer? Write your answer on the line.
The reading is 1200 rpm
